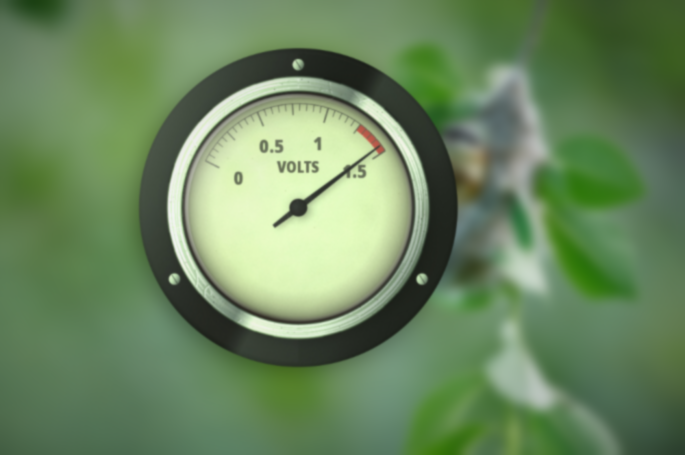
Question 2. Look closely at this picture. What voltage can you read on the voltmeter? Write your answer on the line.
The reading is 1.45 V
